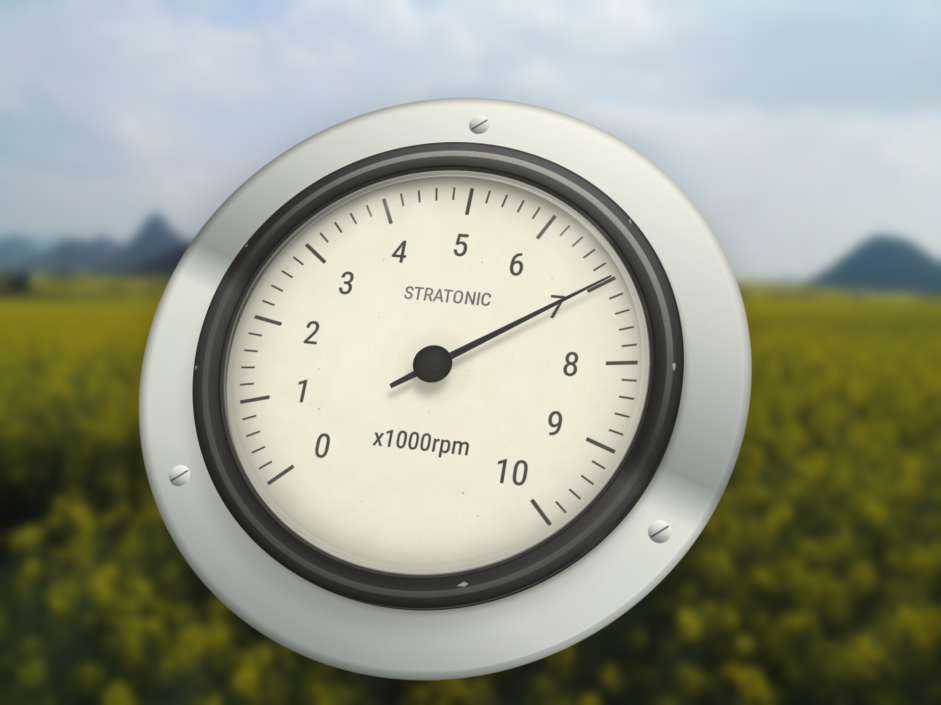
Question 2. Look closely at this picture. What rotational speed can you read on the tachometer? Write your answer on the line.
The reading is 7000 rpm
